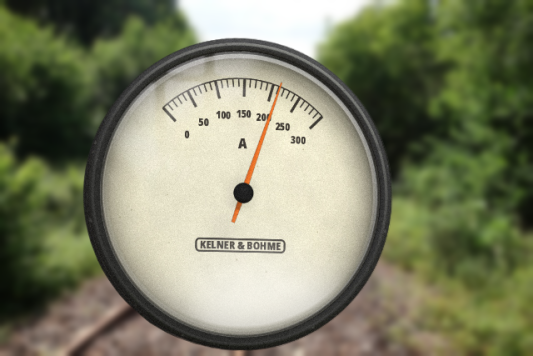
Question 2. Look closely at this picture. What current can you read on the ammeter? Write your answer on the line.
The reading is 210 A
